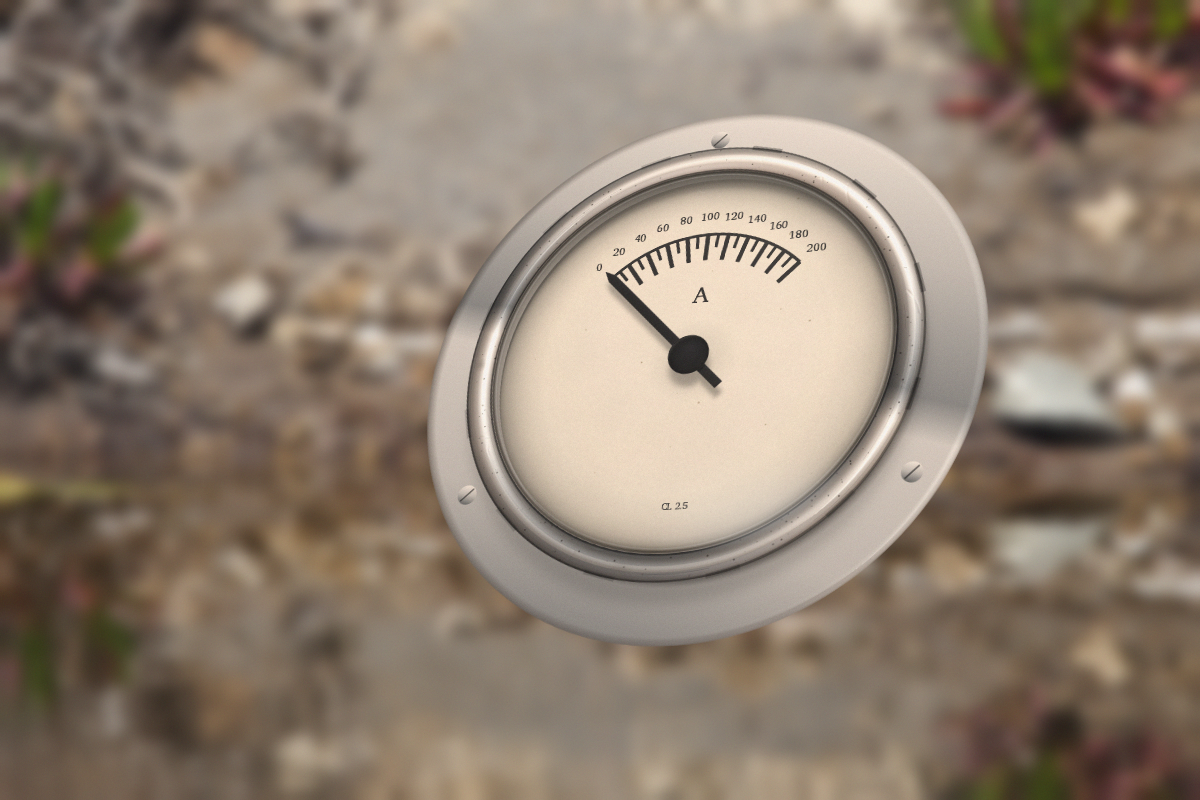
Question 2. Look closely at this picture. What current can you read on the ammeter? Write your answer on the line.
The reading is 0 A
